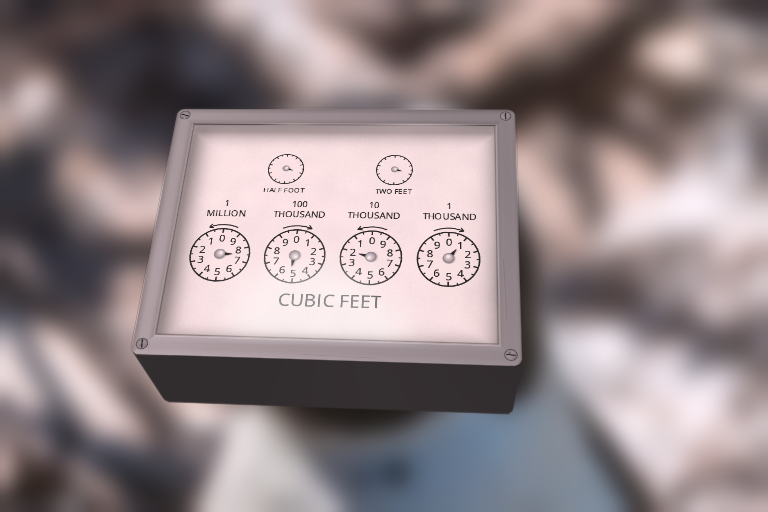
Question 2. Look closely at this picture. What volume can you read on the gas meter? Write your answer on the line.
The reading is 752100 ft³
